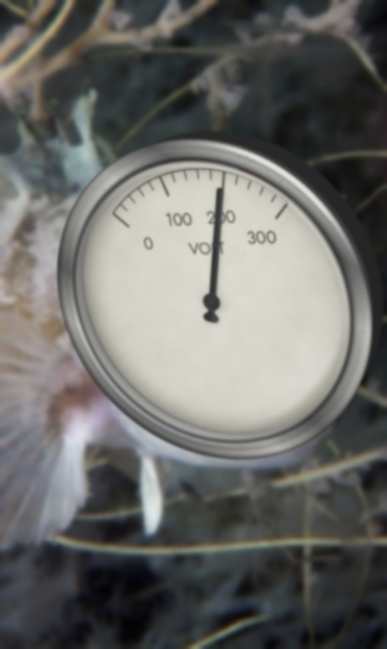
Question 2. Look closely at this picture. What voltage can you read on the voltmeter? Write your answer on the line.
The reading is 200 V
